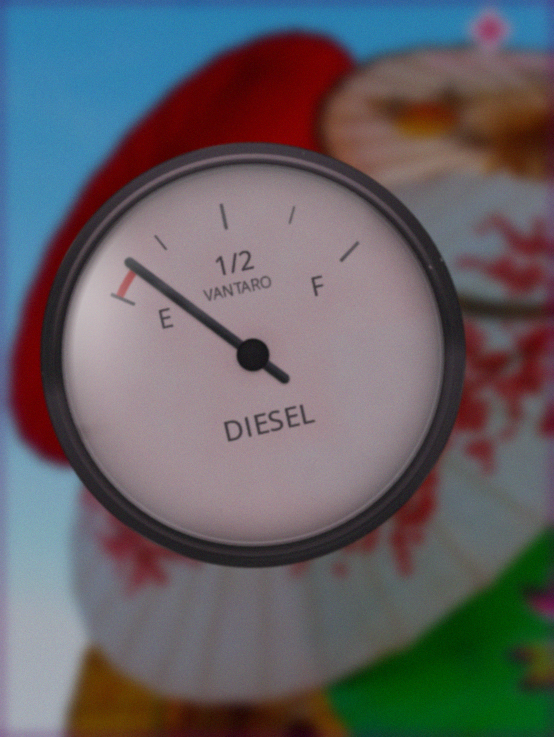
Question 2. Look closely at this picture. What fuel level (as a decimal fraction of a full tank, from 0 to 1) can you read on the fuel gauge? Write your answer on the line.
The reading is 0.125
